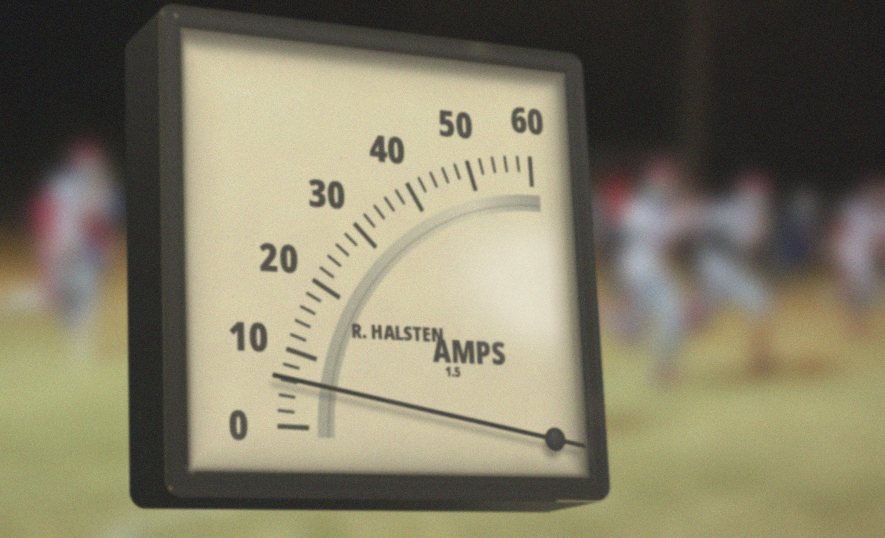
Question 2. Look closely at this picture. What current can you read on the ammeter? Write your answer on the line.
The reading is 6 A
